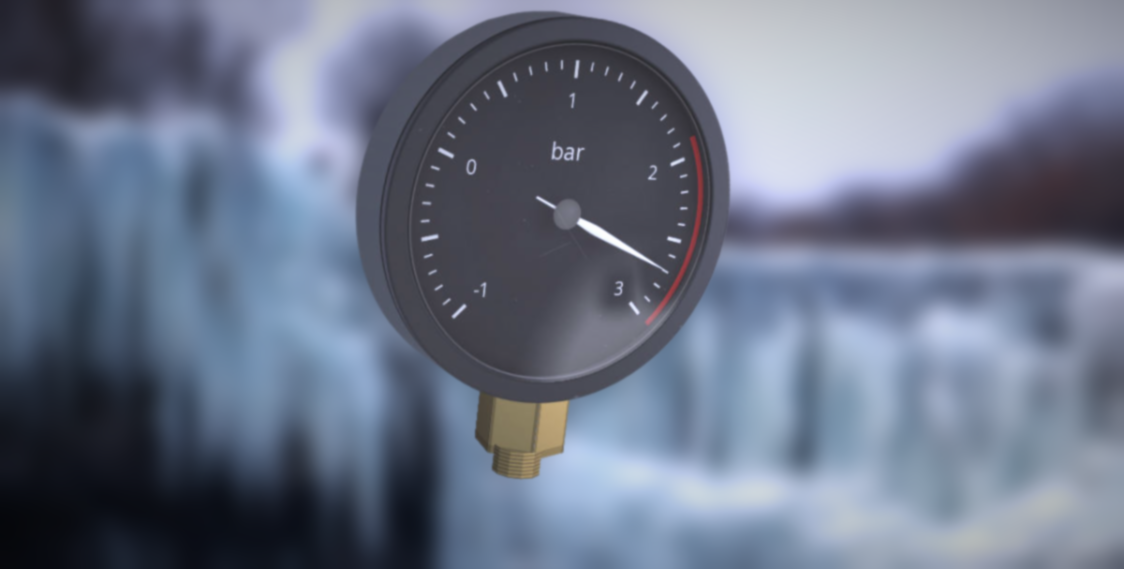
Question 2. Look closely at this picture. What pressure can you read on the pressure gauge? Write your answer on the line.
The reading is 2.7 bar
